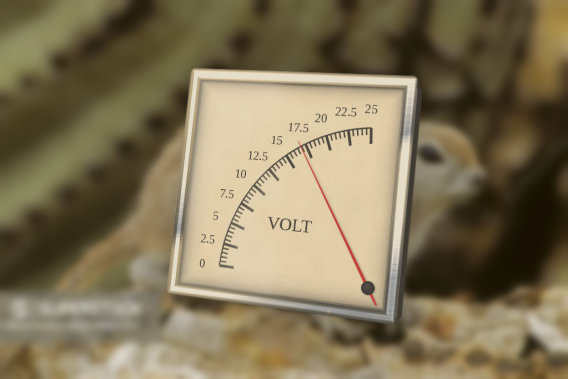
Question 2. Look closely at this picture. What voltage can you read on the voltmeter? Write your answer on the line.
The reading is 17 V
